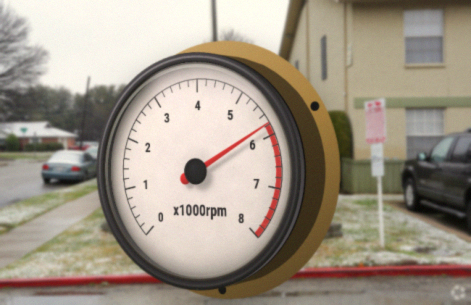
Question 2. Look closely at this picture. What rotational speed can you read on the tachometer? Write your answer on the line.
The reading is 5800 rpm
